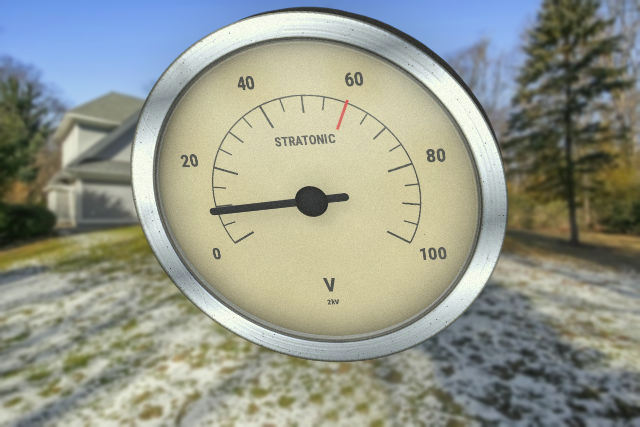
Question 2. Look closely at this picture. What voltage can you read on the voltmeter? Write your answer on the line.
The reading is 10 V
